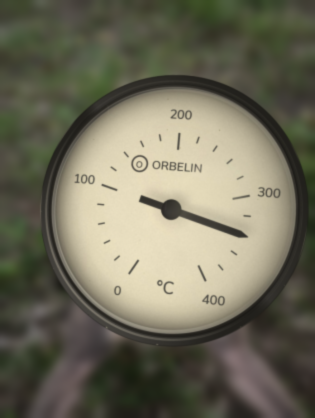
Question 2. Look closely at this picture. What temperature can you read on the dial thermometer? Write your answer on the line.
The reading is 340 °C
